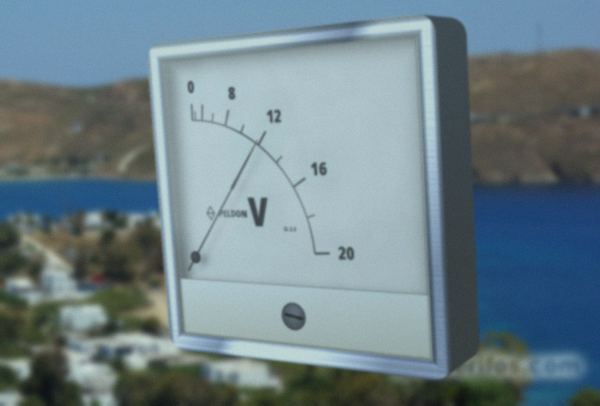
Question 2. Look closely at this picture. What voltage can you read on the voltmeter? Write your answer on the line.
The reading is 12 V
